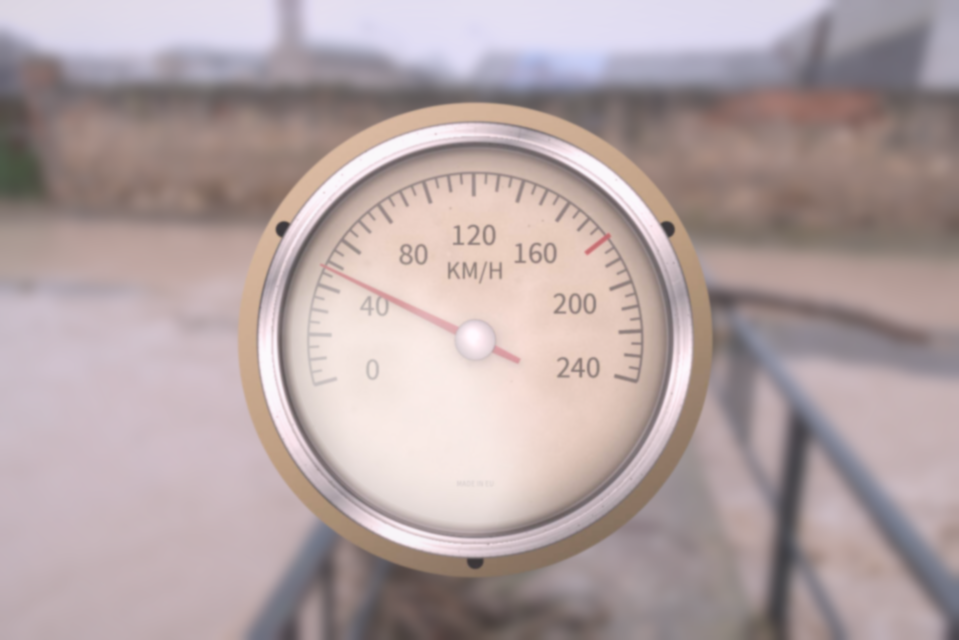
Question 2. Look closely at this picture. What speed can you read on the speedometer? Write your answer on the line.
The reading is 47.5 km/h
